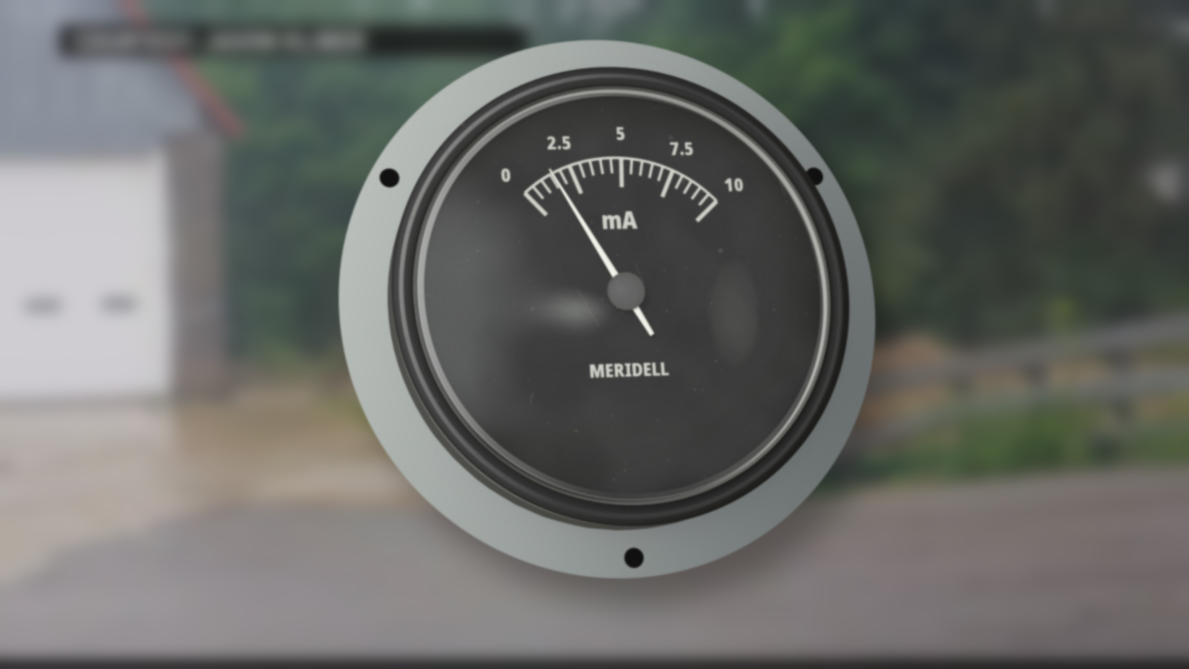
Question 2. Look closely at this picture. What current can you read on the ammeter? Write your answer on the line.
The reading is 1.5 mA
